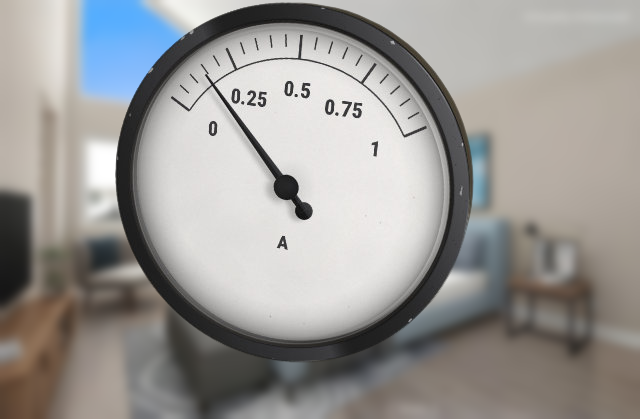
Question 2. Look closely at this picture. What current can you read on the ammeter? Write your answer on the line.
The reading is 0.15 A
